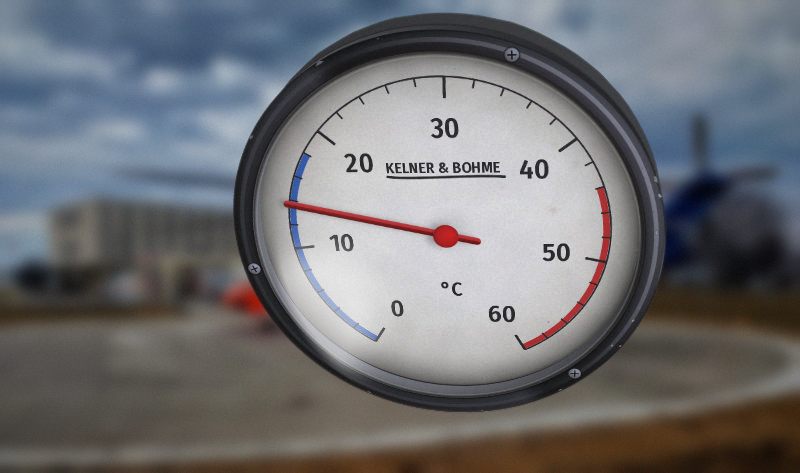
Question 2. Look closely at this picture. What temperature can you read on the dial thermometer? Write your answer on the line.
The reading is 14 °C
